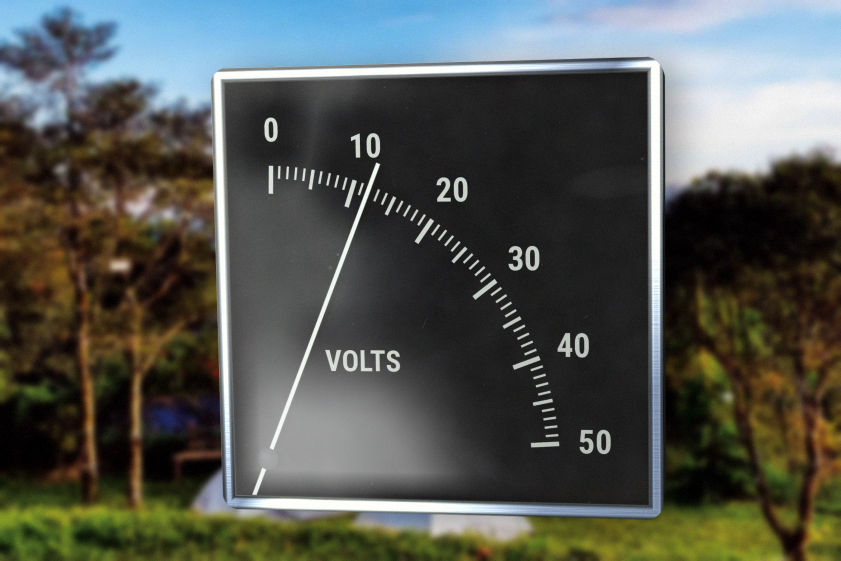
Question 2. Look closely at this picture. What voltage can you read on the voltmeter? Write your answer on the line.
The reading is 12 V
